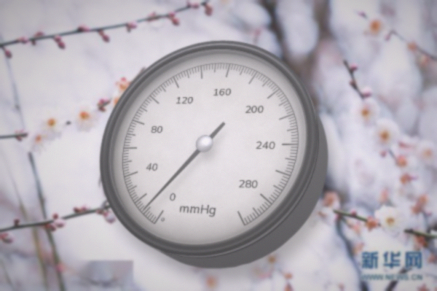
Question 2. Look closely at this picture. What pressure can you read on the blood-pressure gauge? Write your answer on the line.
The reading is 10 mmHg
